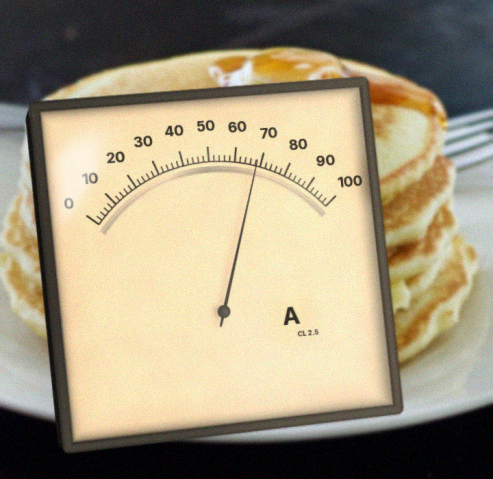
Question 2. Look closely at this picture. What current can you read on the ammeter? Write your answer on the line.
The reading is 68 A
